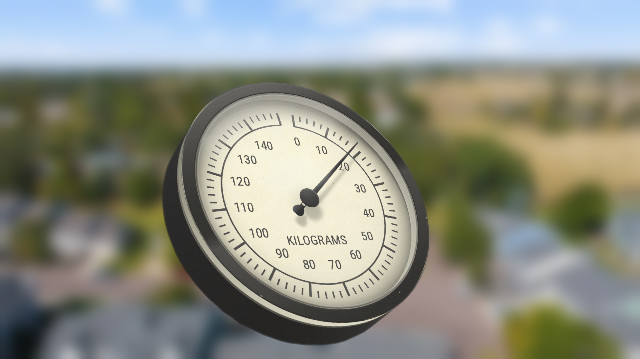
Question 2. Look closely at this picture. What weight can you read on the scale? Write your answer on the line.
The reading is 18 kg
